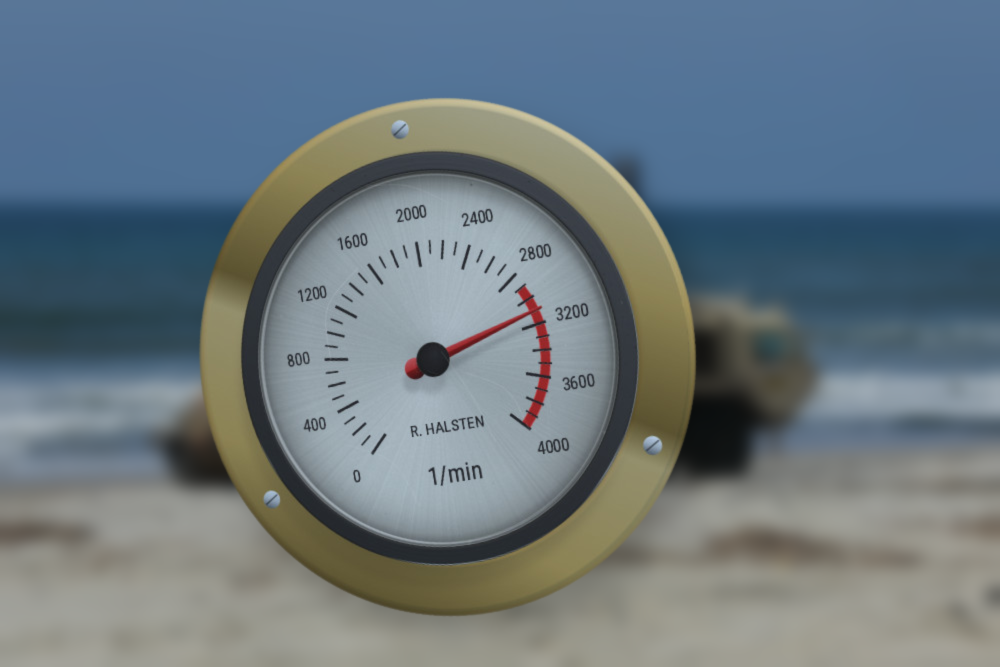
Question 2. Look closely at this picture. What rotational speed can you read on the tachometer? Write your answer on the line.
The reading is 3100 rpm
